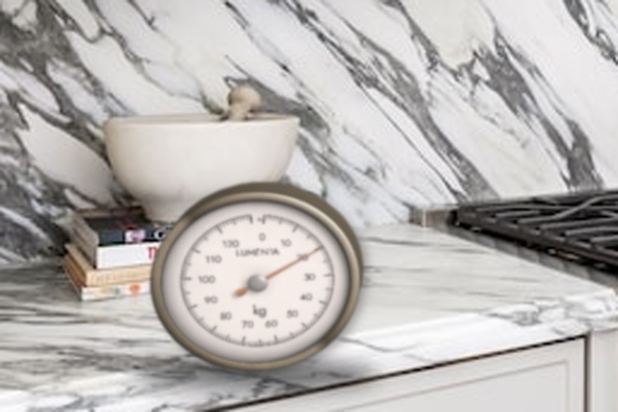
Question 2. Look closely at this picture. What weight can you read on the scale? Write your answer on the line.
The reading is 20 kg
